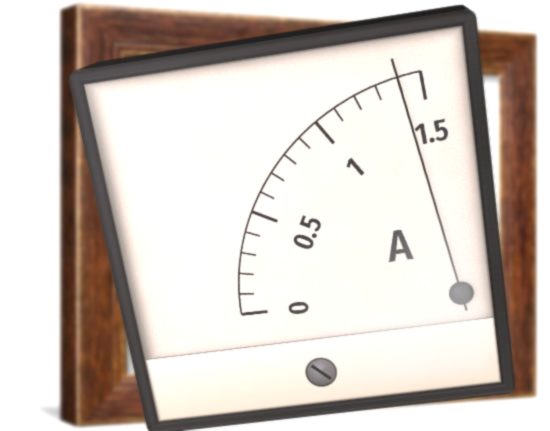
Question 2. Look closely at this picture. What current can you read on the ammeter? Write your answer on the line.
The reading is 1.4 A
